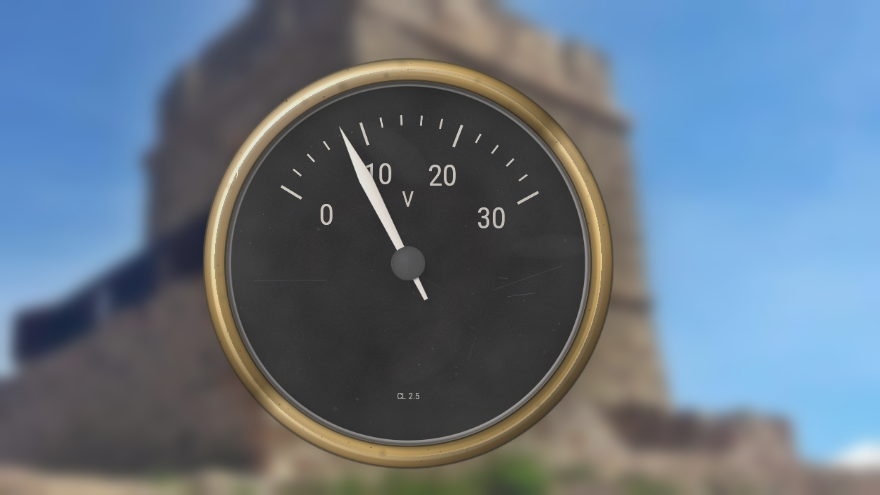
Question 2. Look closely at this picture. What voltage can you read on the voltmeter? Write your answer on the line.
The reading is 8 V
